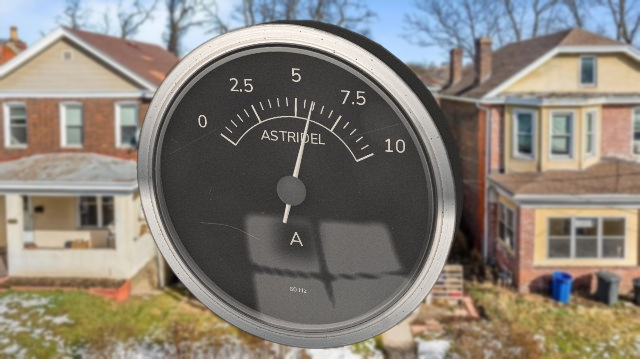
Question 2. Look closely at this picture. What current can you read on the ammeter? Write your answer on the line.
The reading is 6 A
